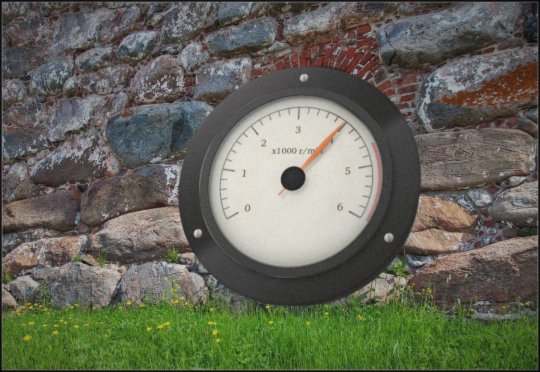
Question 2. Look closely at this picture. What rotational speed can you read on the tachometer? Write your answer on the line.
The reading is 4000 rpm
